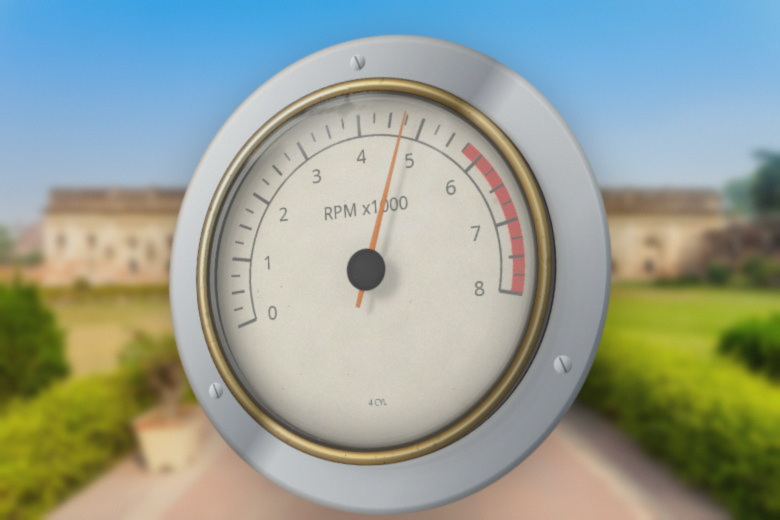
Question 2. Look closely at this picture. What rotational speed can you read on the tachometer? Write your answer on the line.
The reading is 4750 rpm
